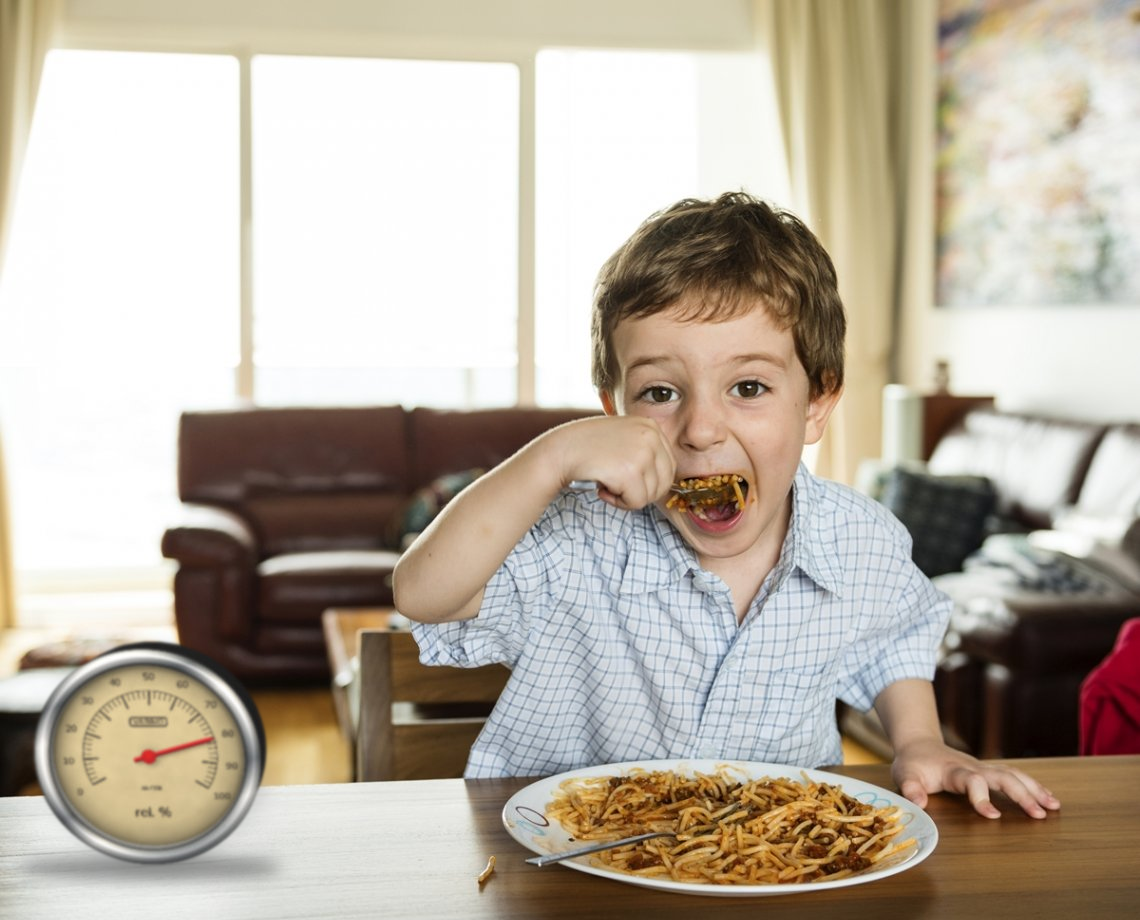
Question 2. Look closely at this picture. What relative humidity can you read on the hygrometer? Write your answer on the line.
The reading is 80 %
